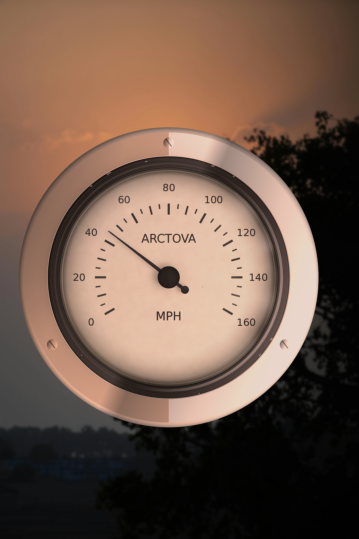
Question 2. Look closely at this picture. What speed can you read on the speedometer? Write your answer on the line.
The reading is 45 mph
